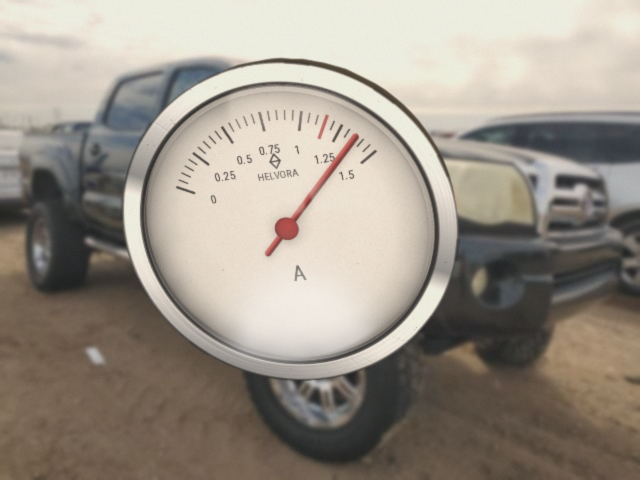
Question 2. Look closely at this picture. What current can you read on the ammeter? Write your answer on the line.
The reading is 1.35 A
